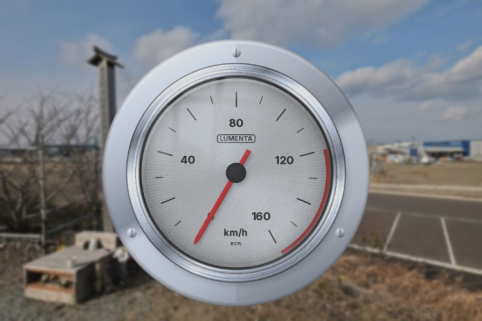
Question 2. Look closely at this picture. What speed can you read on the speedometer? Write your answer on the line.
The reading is 0 km/h
